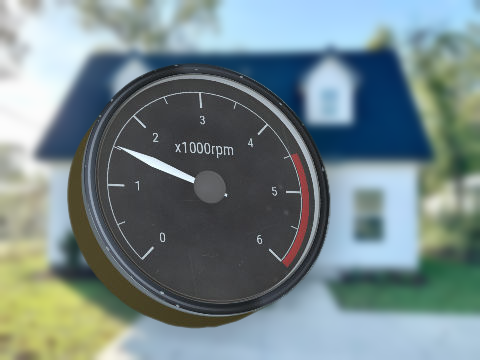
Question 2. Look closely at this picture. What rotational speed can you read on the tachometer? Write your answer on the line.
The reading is 1500 rpm
